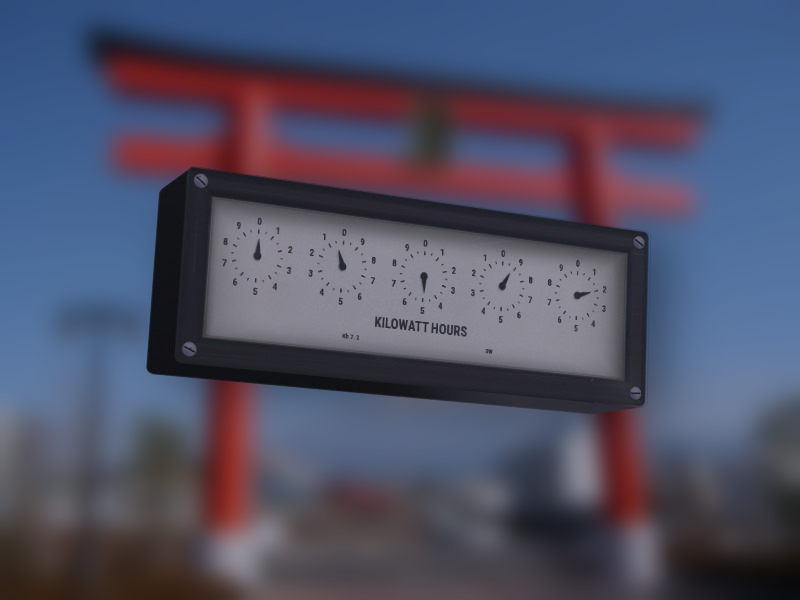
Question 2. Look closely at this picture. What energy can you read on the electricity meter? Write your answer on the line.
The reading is 492 kWh
